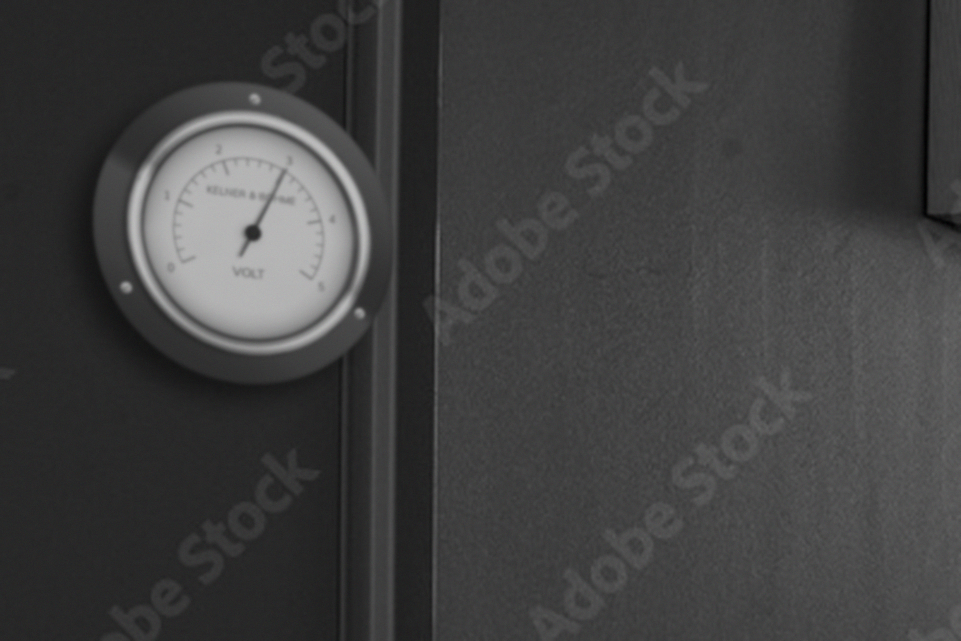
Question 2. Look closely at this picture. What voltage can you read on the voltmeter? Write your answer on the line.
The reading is 3 V
